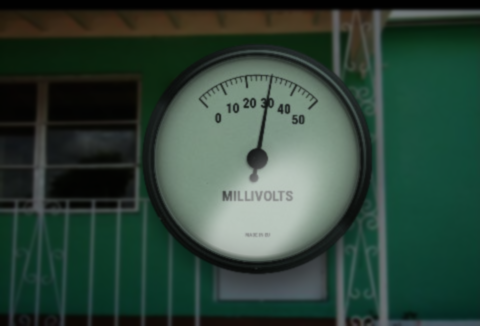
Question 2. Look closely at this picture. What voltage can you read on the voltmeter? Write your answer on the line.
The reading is 30 mV
